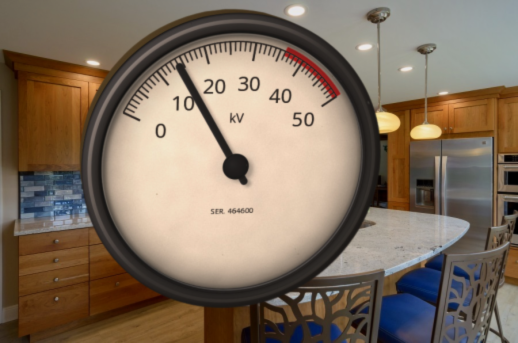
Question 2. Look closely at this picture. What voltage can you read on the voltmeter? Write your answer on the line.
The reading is 14 kV
